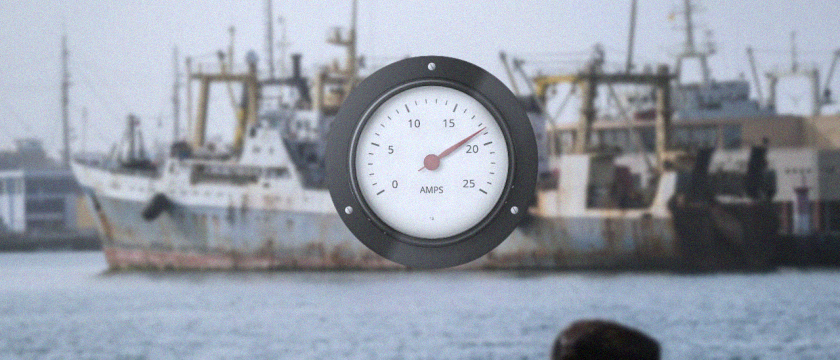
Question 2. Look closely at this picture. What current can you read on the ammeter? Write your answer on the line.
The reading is 18.5 A
